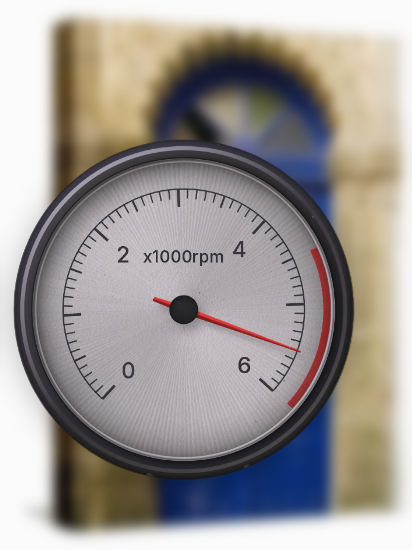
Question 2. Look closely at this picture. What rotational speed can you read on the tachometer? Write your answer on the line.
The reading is 5500 rpm
